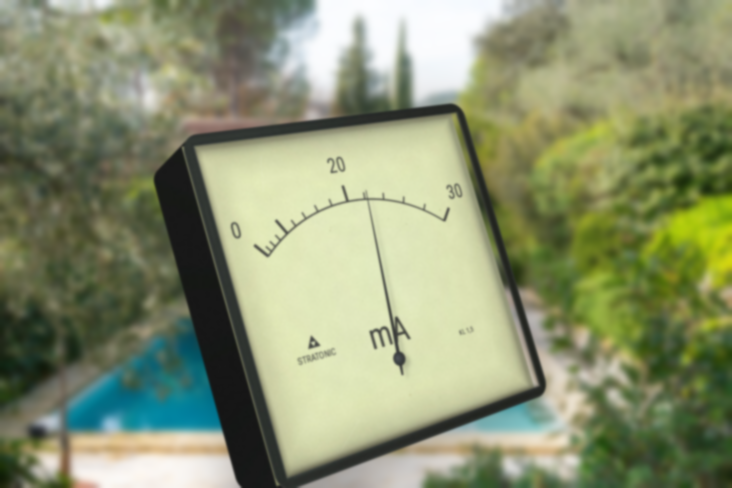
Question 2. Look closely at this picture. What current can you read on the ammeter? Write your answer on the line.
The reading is 22 mA
